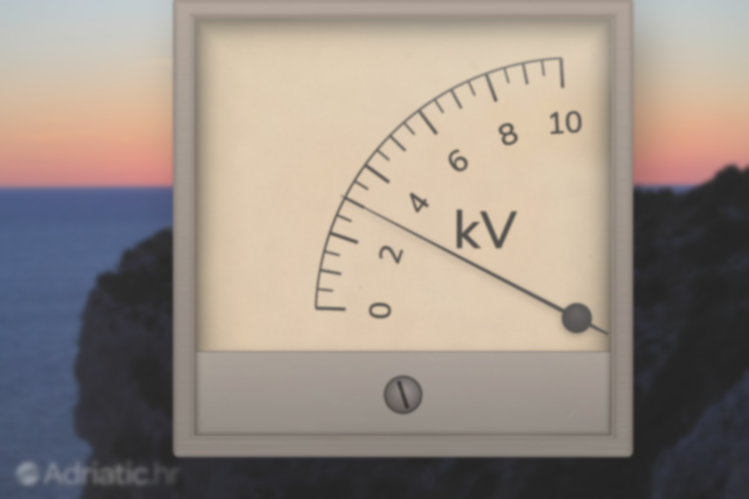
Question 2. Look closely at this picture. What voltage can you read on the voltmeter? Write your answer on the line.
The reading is 3 kV
